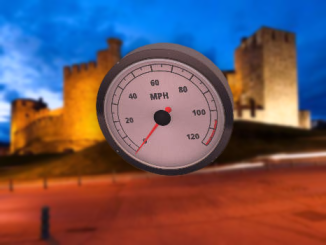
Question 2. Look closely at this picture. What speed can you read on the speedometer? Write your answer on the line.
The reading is 0 mph
